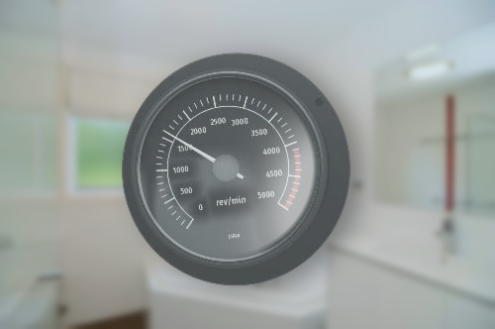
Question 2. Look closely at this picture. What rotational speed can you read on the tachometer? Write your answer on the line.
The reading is 1600 rpm
